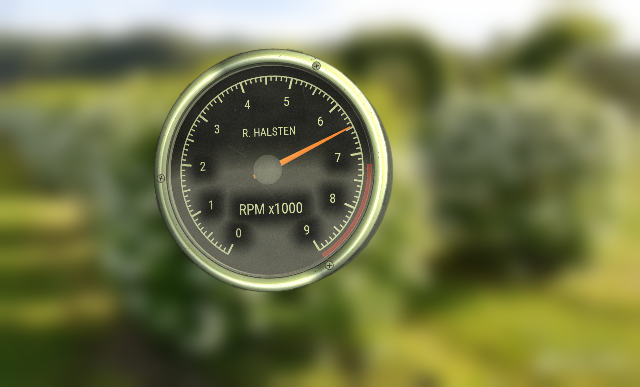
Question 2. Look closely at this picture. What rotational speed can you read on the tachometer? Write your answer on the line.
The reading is 6500 rpm
